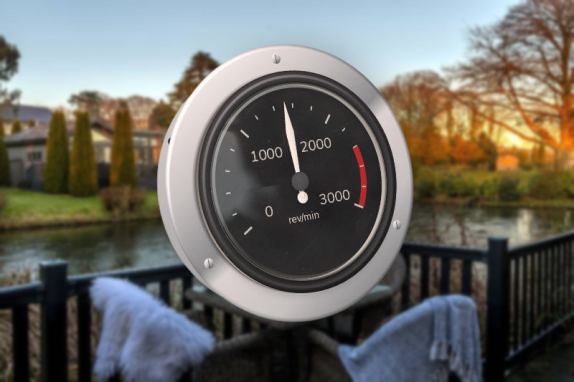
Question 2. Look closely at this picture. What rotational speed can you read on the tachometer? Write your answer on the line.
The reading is 1500 rpm
